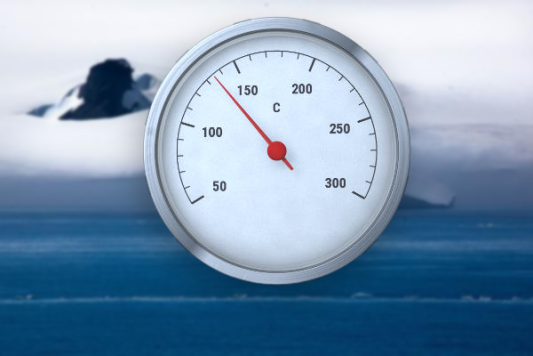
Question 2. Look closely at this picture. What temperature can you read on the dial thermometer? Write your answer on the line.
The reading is 135 °C
